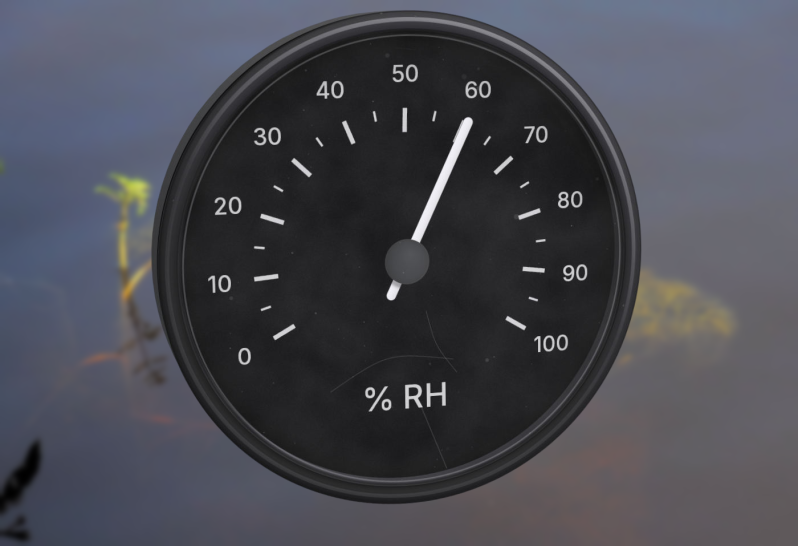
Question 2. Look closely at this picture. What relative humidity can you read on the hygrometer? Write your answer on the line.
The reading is 60 %
